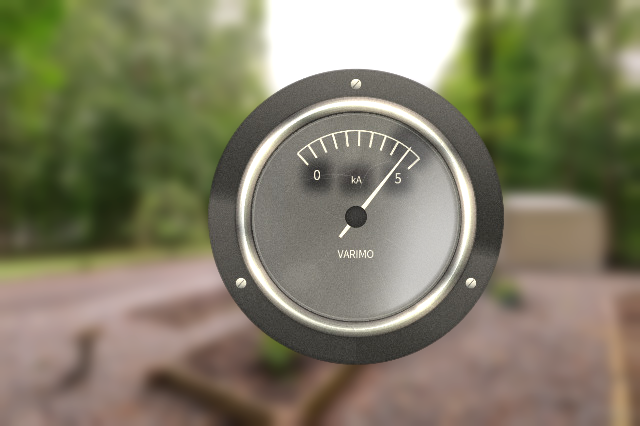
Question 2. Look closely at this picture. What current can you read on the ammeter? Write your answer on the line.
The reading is 4.5 kA
